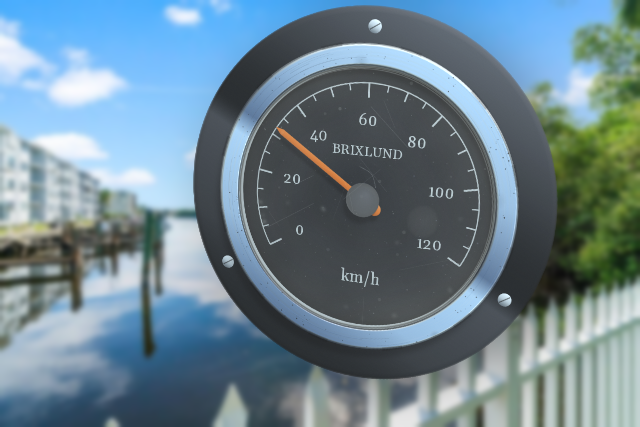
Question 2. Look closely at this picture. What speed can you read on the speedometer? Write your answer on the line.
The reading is 32.5 km/h
